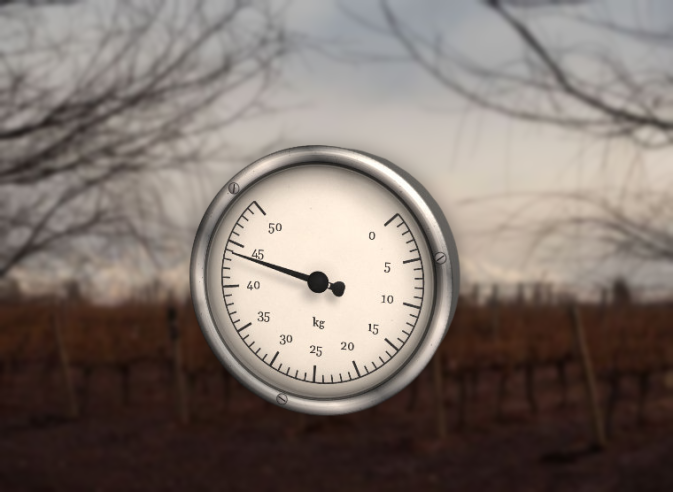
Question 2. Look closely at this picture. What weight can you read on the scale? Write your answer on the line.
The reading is 44 kg
